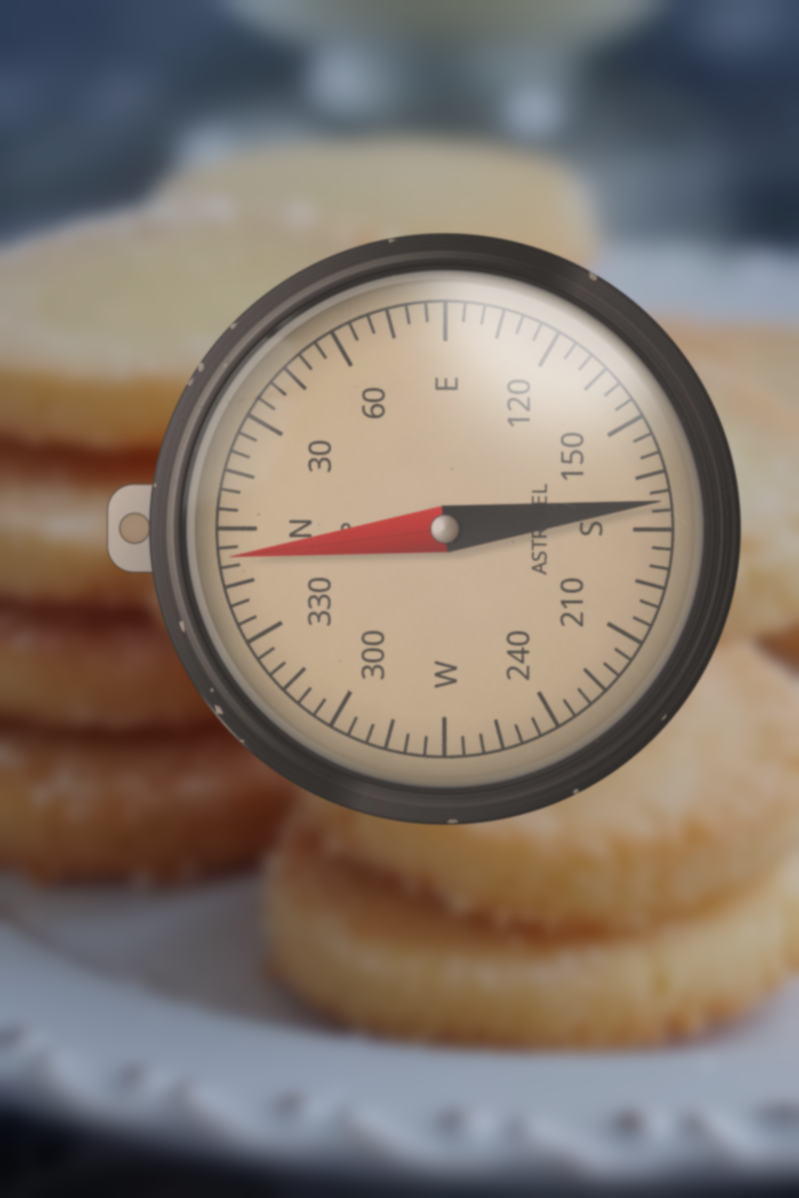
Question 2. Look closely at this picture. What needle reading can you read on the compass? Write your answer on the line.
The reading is 352.5 °
